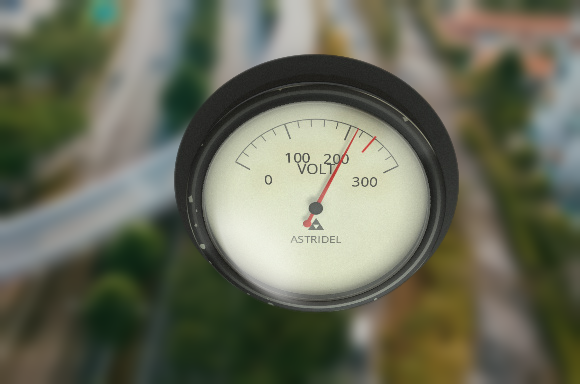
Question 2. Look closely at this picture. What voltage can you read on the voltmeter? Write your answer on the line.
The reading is 210 V
